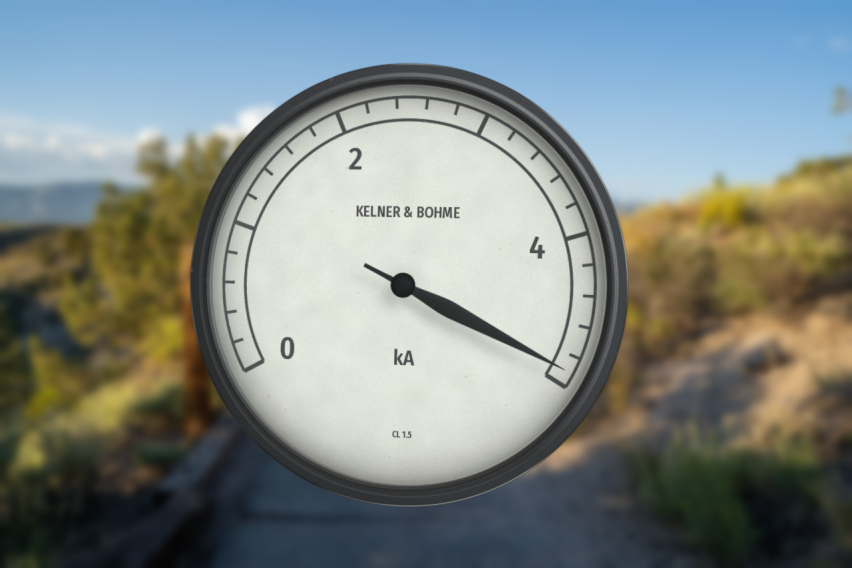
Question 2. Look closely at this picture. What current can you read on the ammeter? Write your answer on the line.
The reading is 4.9 kA
